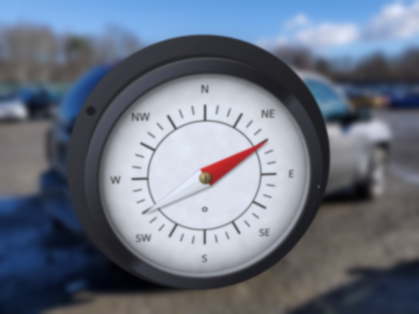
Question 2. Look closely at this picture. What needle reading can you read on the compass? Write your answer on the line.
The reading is 60 °
